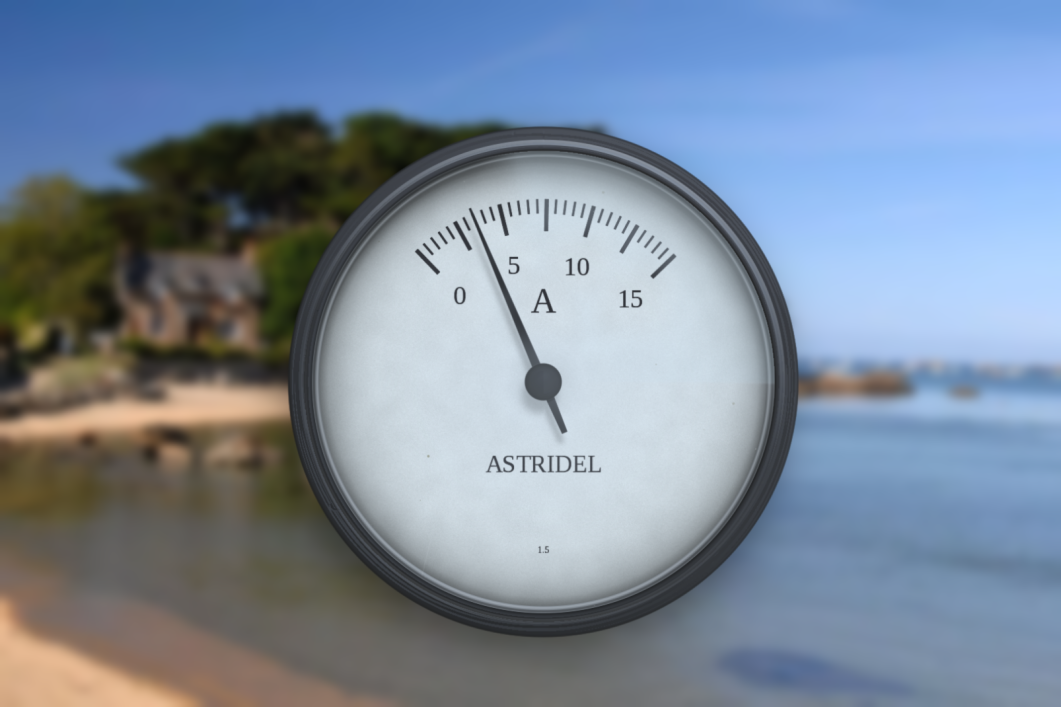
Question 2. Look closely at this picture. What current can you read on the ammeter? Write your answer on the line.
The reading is 3.5 A
